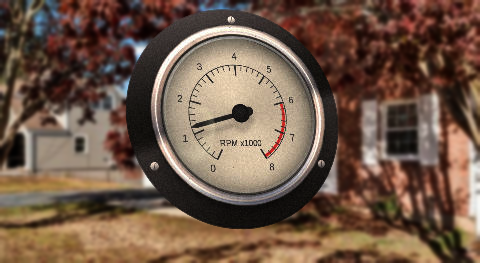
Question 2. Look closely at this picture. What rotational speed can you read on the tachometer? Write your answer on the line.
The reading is 1200 rpm
